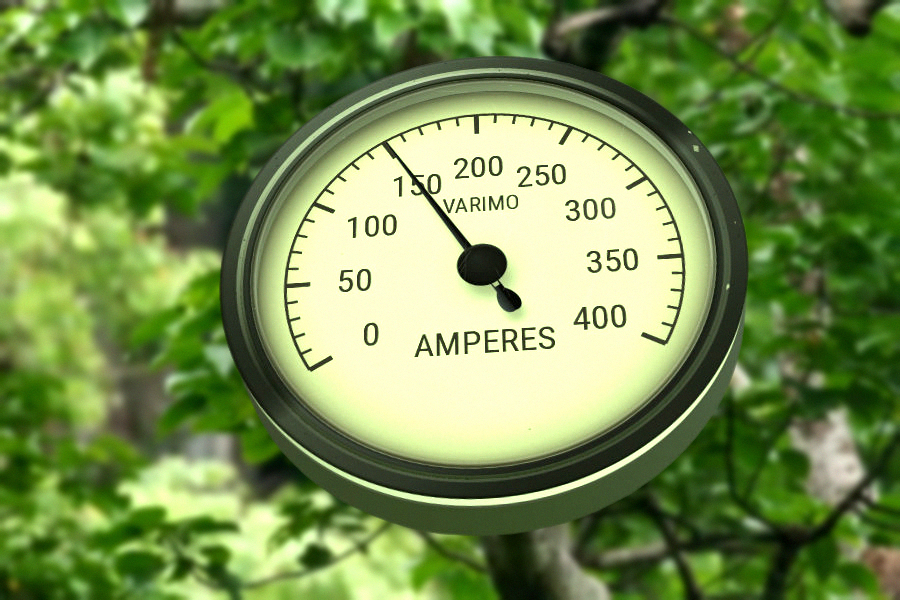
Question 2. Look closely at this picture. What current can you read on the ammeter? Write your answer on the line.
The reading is 150 A
